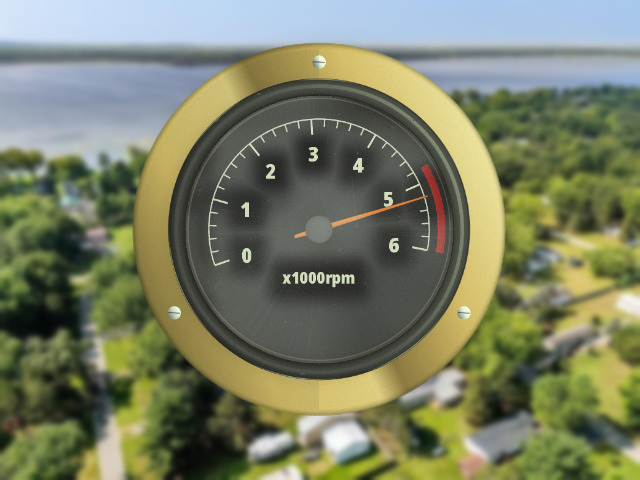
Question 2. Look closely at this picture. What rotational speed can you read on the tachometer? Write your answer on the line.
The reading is 5200 rpm
